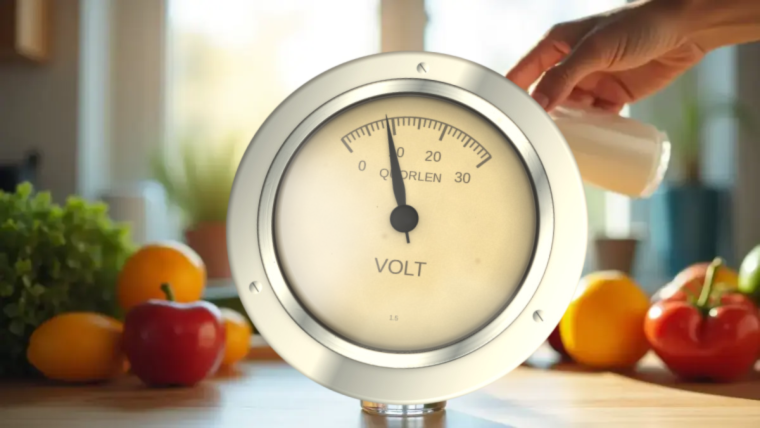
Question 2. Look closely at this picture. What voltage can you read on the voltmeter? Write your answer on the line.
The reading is 9 V
